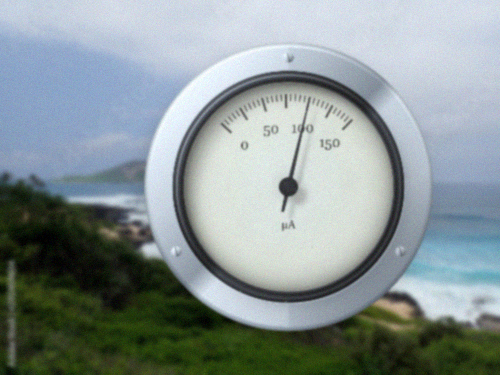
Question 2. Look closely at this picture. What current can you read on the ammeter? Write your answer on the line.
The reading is 100 µA
